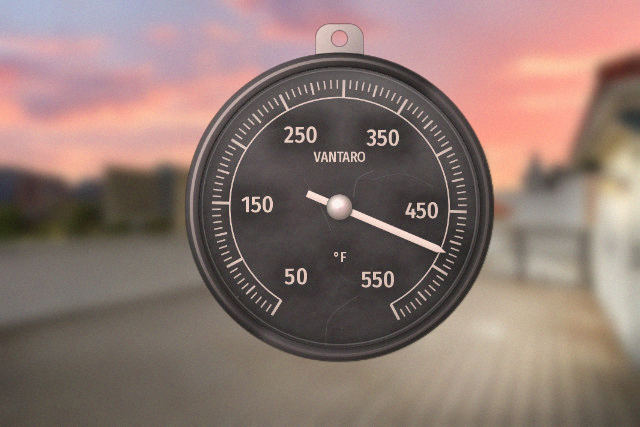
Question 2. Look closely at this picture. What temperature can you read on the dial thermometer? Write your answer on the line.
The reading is 485 °F
